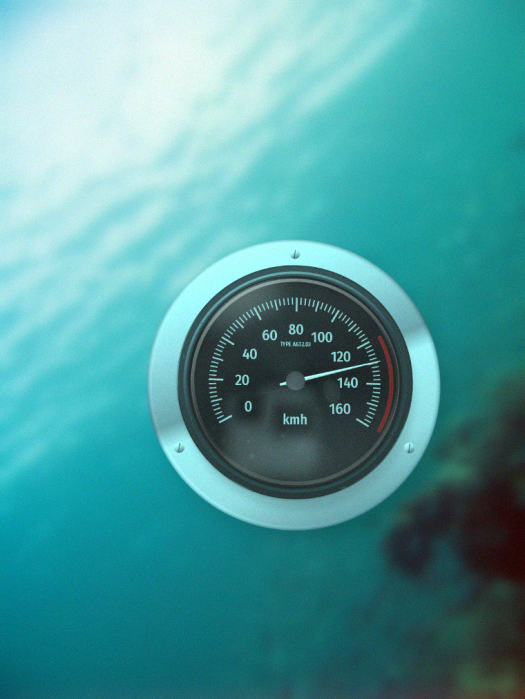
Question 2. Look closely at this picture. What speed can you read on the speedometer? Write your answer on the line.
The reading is 130 km/h
